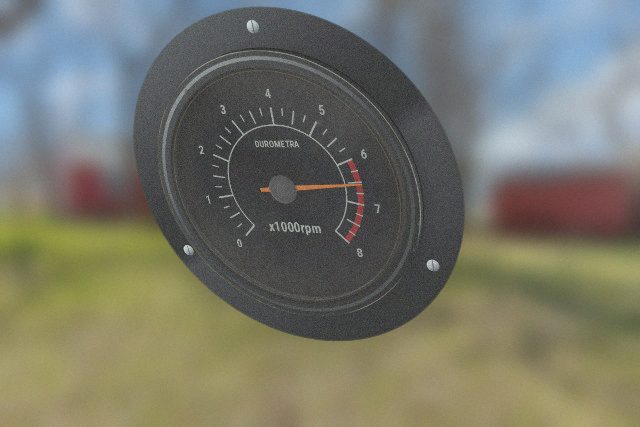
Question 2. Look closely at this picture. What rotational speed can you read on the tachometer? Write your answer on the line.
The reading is 6500 rpm
